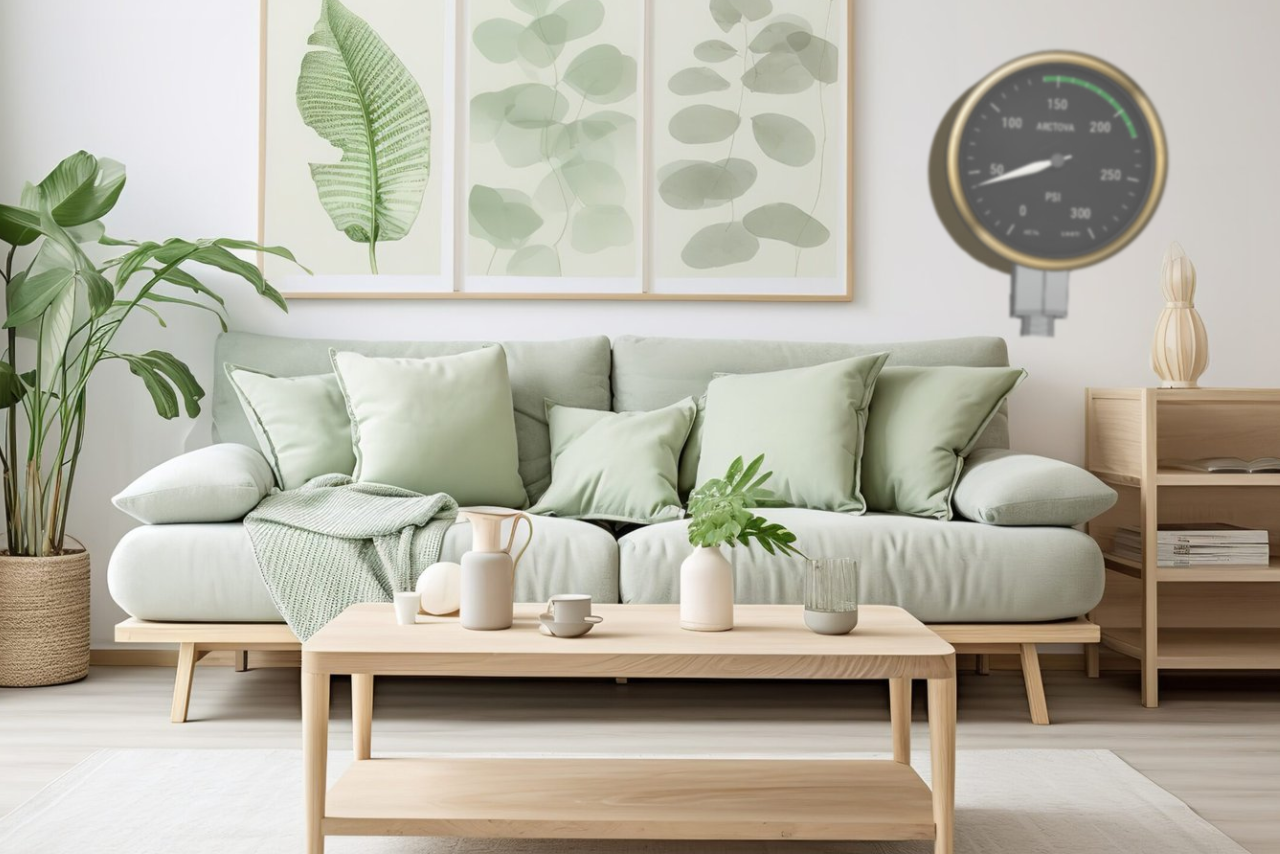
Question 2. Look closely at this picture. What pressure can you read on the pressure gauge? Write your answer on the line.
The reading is 40 psi
